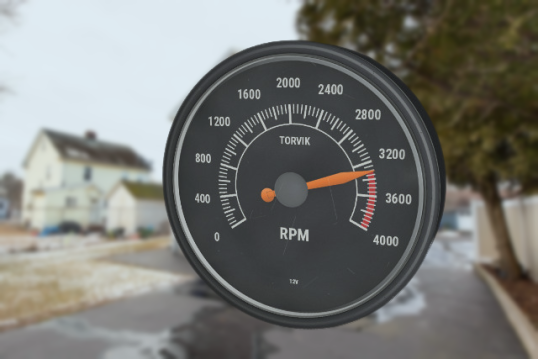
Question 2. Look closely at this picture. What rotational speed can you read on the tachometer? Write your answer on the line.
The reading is 3300 rpm
